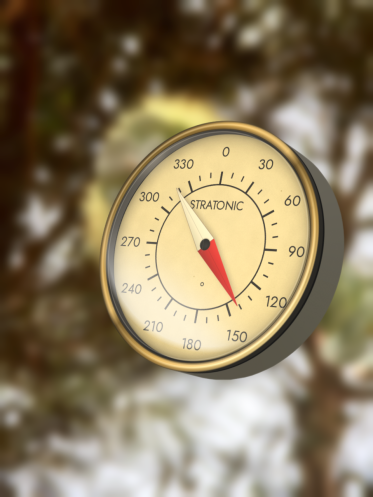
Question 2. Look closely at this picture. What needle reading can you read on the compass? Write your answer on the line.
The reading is 140 °
